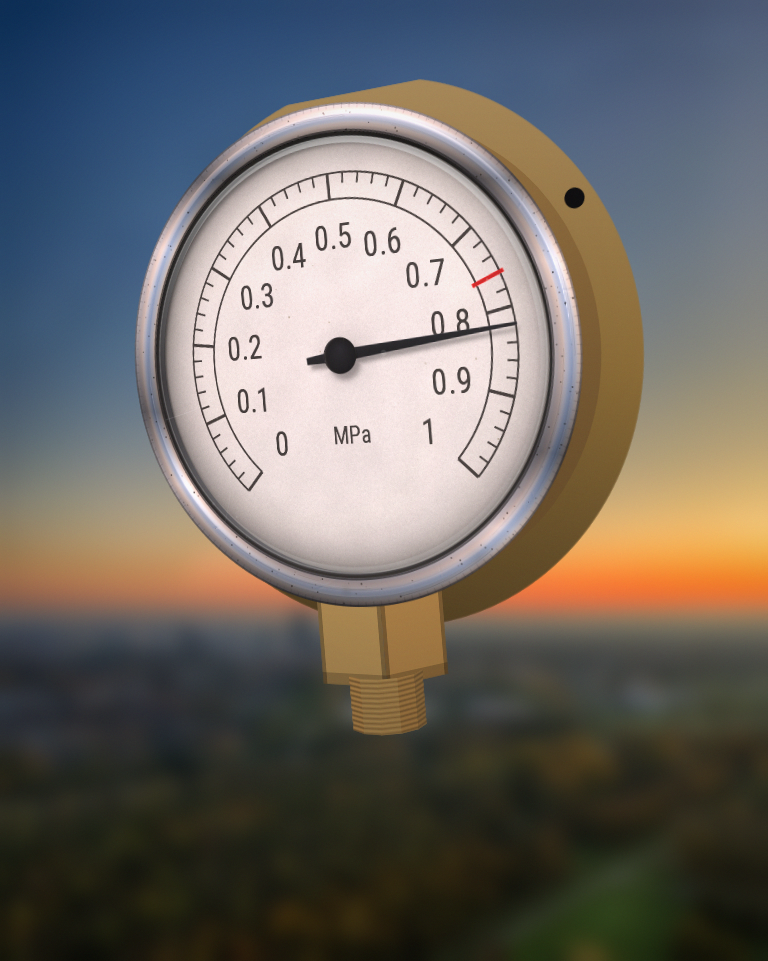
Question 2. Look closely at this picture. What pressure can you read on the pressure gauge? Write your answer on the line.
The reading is 0.82 MPa
